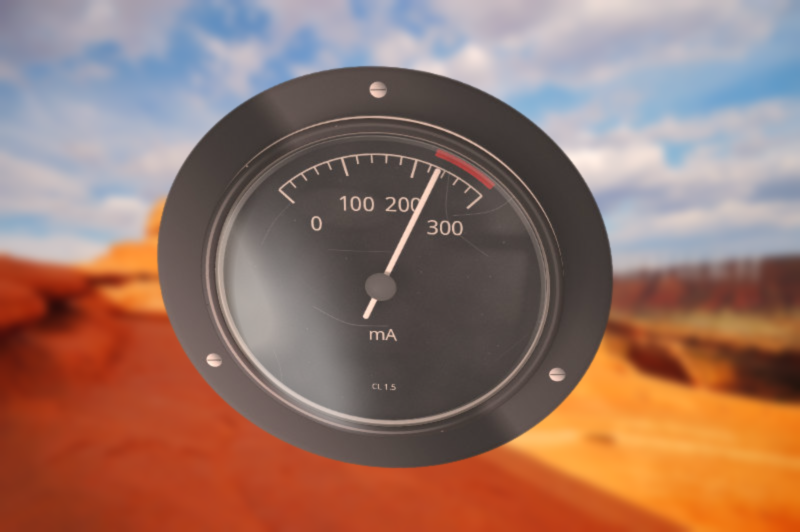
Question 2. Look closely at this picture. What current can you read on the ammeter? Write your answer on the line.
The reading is 230 mA
